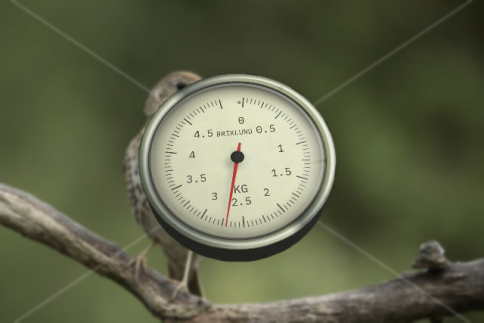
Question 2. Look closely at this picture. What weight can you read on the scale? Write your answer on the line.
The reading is 2.7 kg
